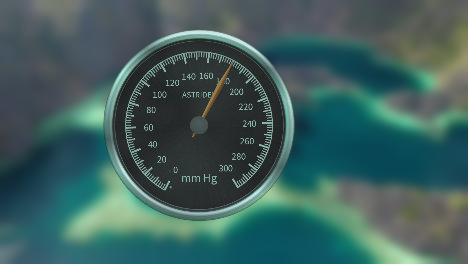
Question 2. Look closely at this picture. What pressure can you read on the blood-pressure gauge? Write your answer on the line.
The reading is 180 mmHg
